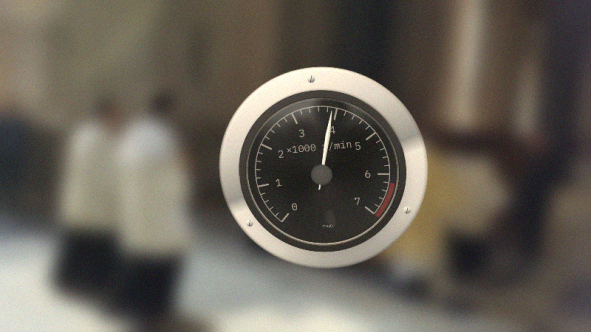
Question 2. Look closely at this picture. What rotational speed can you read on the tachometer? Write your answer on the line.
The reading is 3900 rpm
